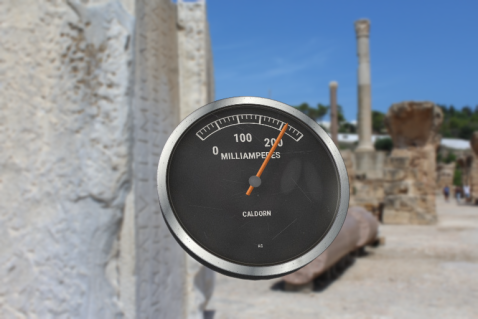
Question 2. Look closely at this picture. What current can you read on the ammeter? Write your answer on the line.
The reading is 210 mA
